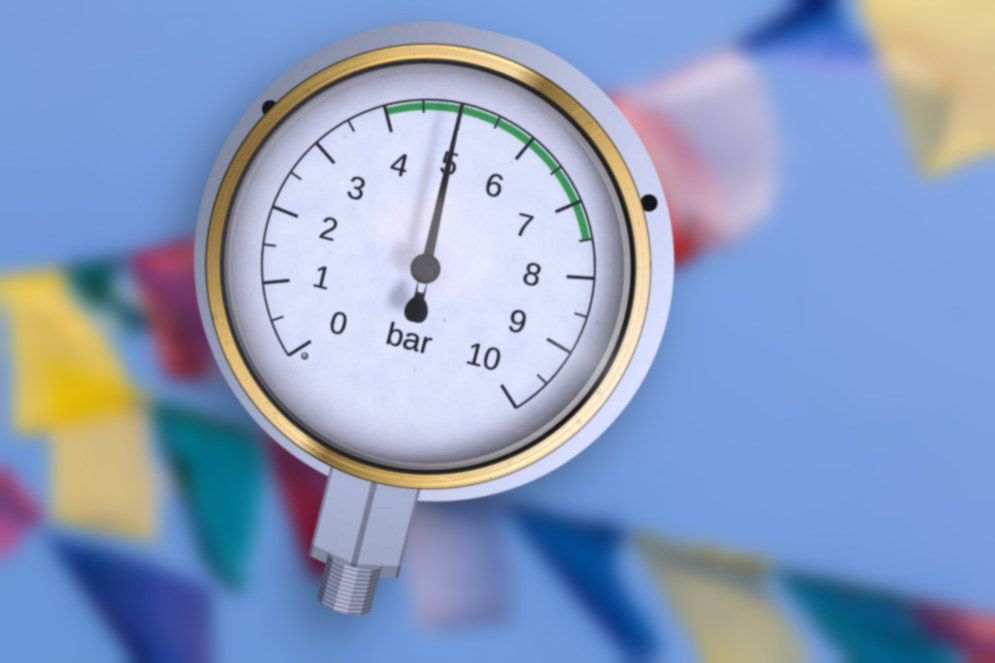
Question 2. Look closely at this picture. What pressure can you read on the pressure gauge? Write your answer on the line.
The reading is 5 bar
